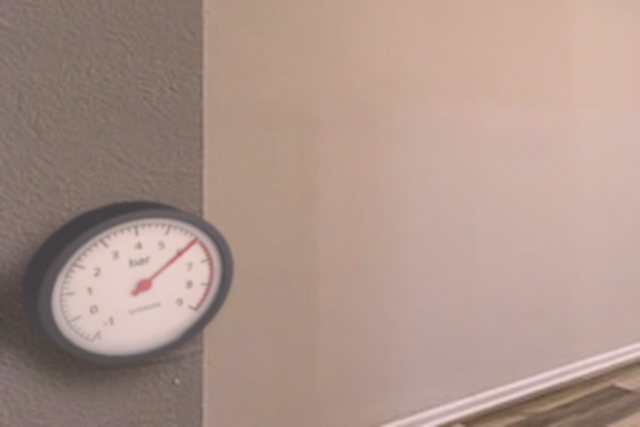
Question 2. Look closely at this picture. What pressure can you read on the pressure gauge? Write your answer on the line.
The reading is 6 bar
